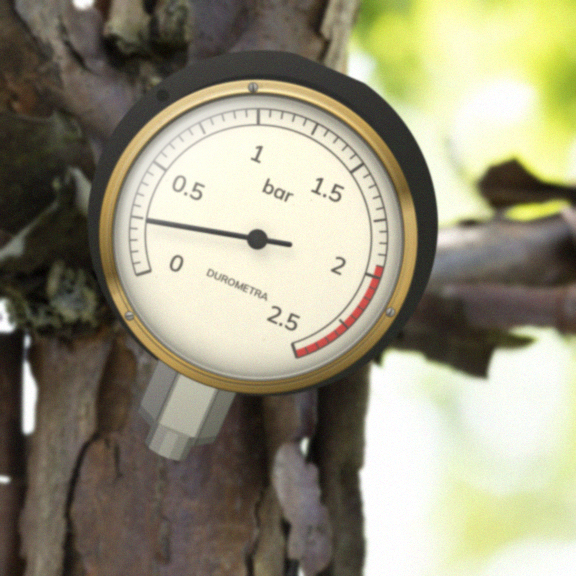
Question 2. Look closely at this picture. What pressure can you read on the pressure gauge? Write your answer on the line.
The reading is 0.25 bar
